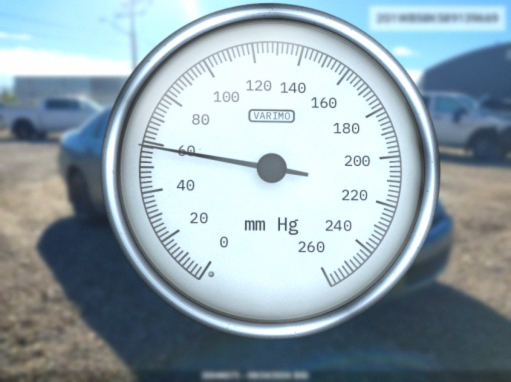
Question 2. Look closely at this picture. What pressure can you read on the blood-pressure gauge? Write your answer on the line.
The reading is 58 mmHg
